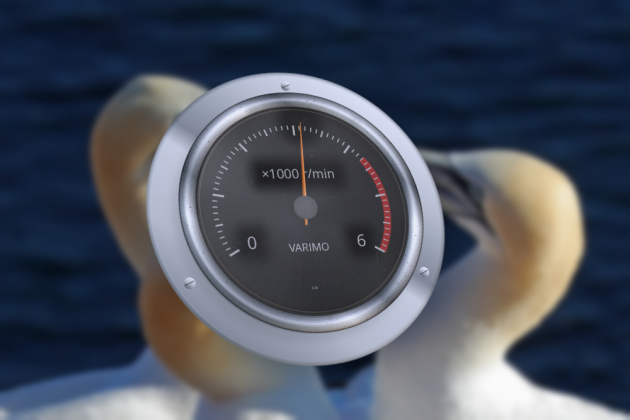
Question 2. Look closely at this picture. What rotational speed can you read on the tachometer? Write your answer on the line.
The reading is 3100 rpm
